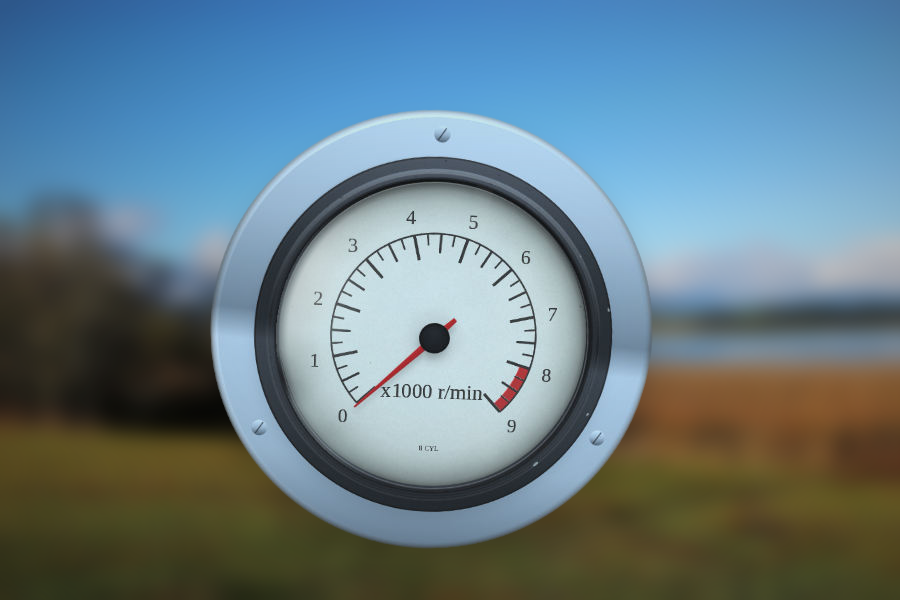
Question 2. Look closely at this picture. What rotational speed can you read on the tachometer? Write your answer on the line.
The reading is 0 rpm
